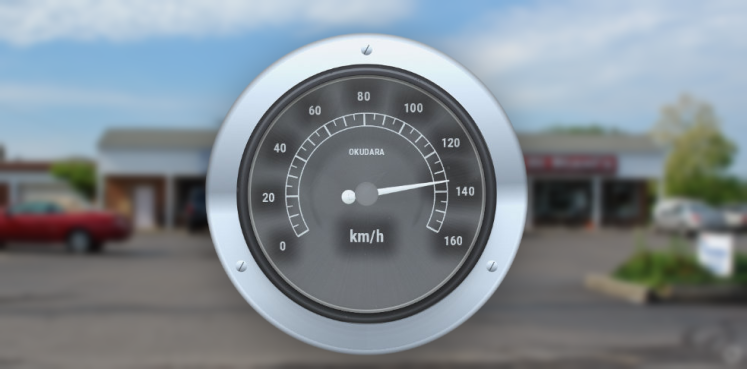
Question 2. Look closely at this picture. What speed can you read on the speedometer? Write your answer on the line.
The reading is 135 km/h
